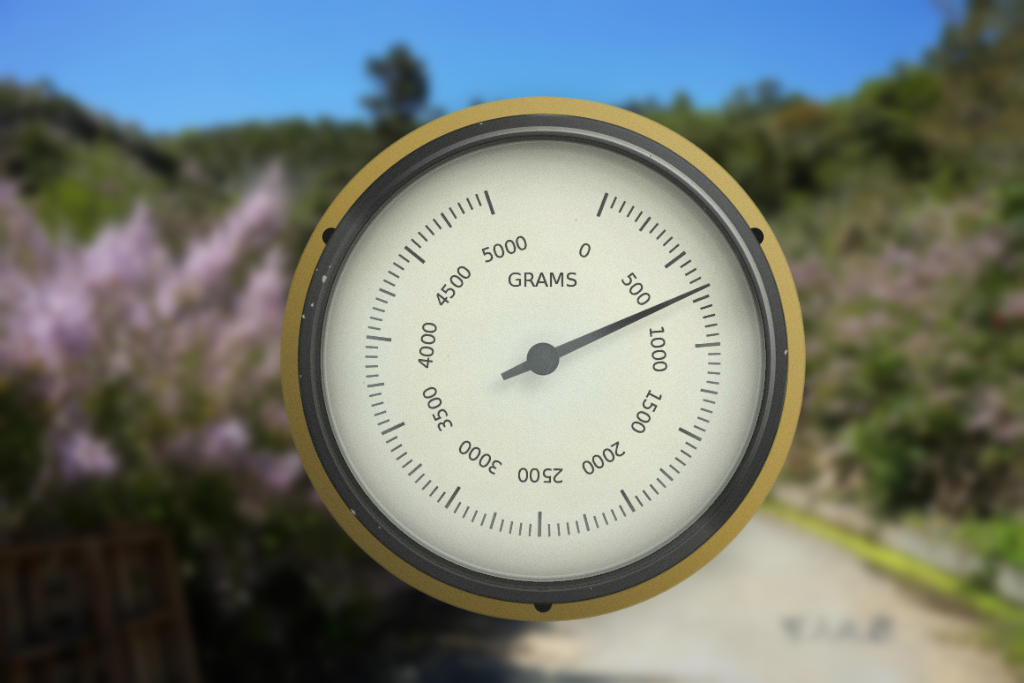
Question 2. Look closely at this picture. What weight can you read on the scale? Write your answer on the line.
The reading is 700 g
